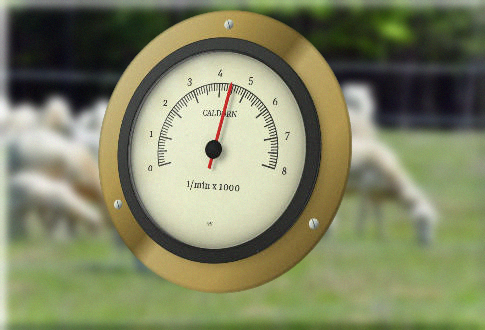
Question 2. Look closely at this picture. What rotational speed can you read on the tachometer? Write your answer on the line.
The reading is 4500 rpm
